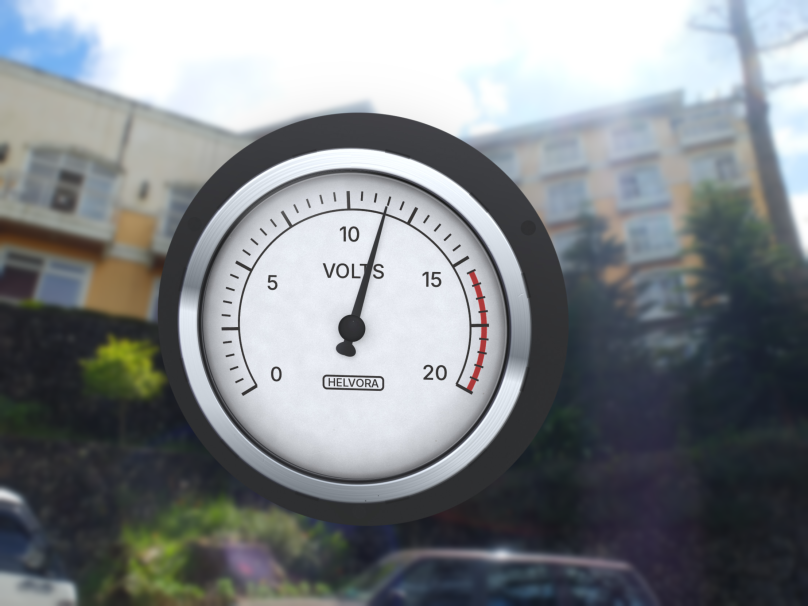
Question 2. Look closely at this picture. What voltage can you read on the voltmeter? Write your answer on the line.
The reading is 11.5 V
